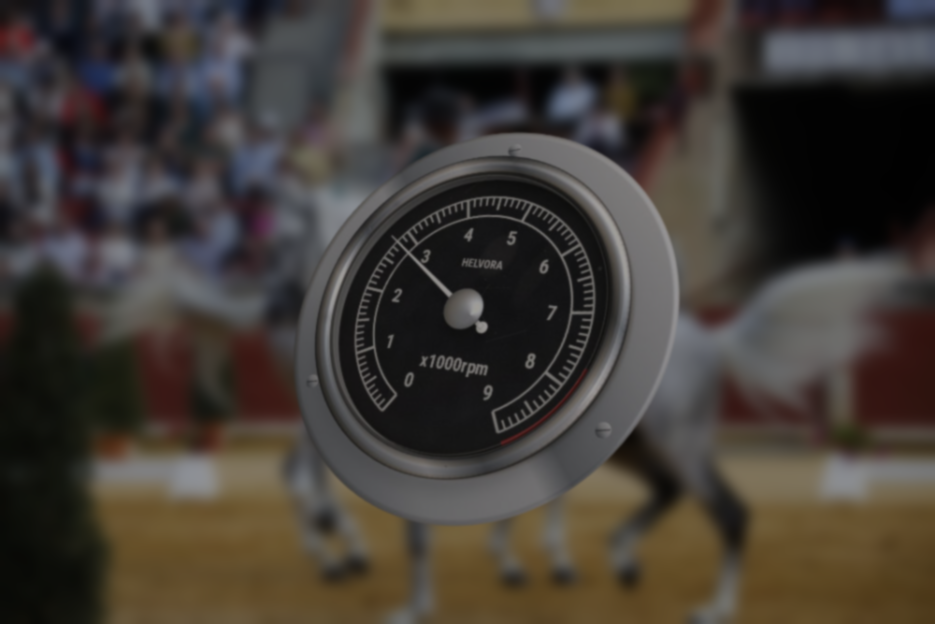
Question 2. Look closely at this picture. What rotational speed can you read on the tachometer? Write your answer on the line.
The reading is 2800 rpm
